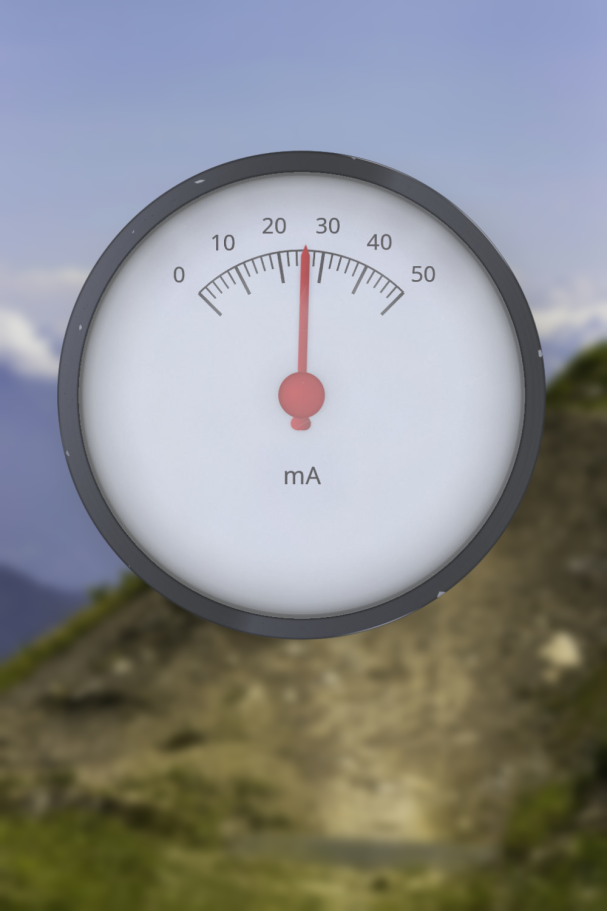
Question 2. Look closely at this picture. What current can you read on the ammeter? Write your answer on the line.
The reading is 26 mA
